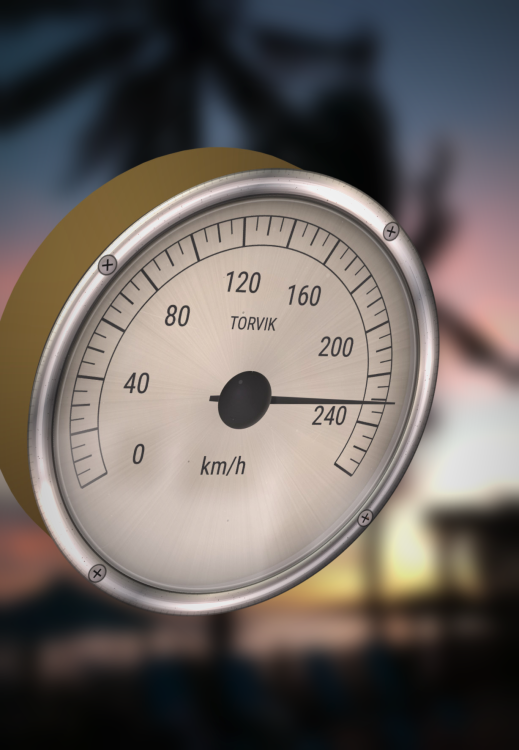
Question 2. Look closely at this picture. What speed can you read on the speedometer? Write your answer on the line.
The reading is 230 km/h
